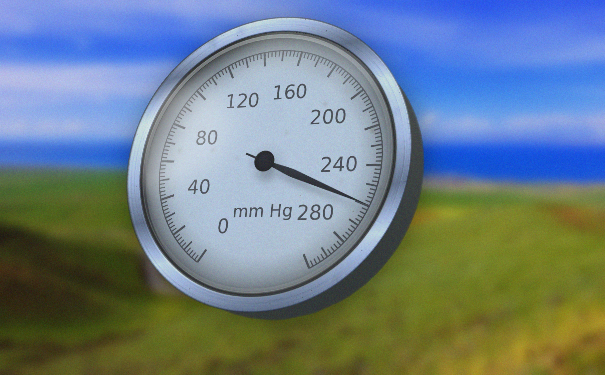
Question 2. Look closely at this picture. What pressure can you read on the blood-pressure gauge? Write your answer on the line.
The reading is 260 mmHg
